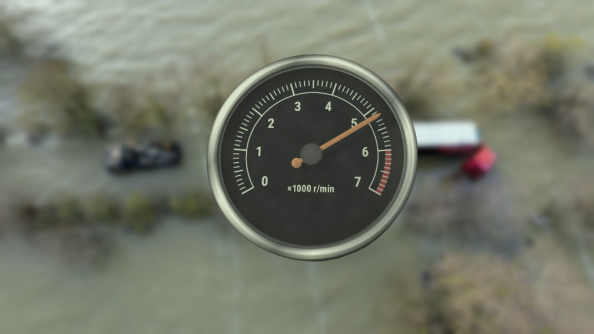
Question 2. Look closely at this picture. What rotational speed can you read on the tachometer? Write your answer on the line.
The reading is 5200 rpm
